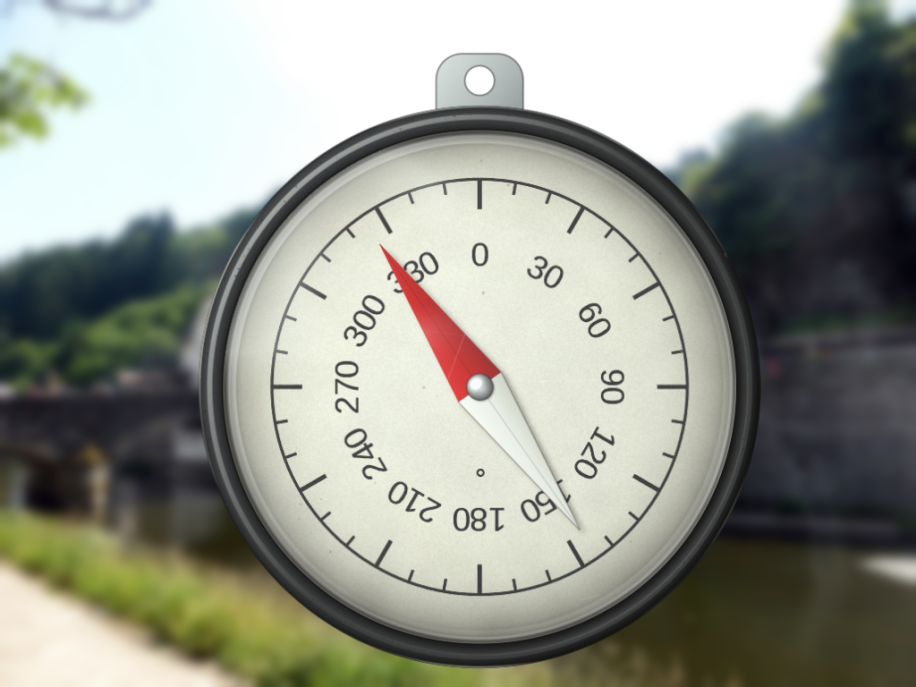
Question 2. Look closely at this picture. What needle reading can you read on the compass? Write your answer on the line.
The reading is 325 °
